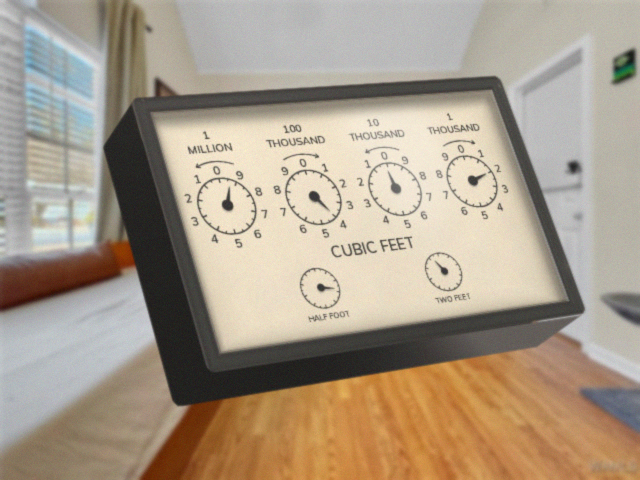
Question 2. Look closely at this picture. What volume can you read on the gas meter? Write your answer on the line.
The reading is 940200 ft³
